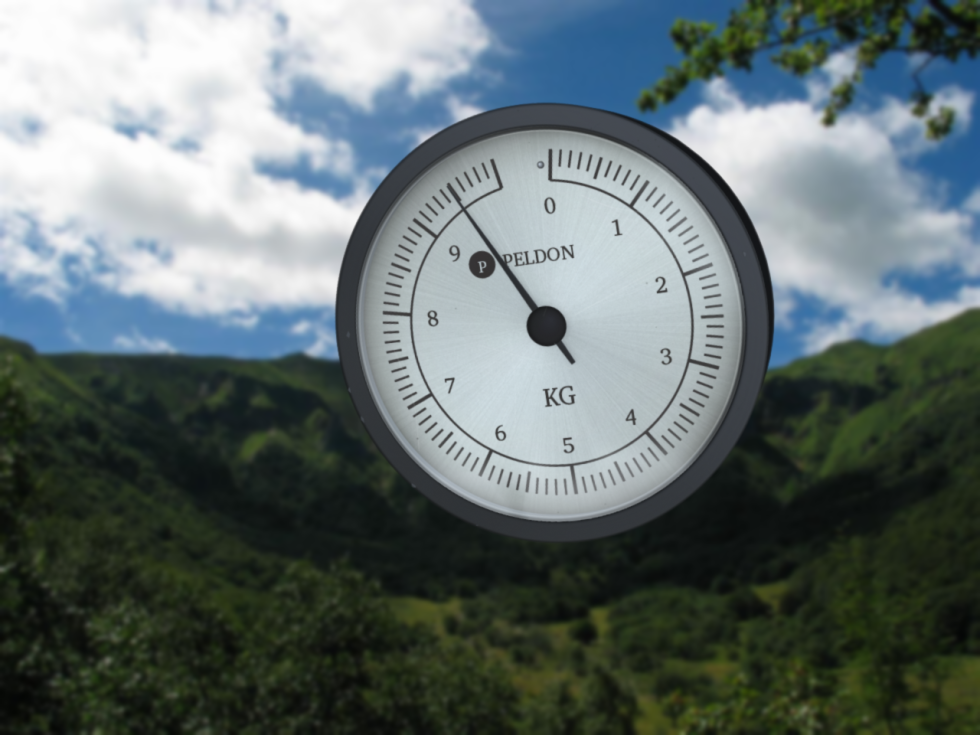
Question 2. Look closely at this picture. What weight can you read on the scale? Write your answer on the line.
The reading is 9.5 kg
